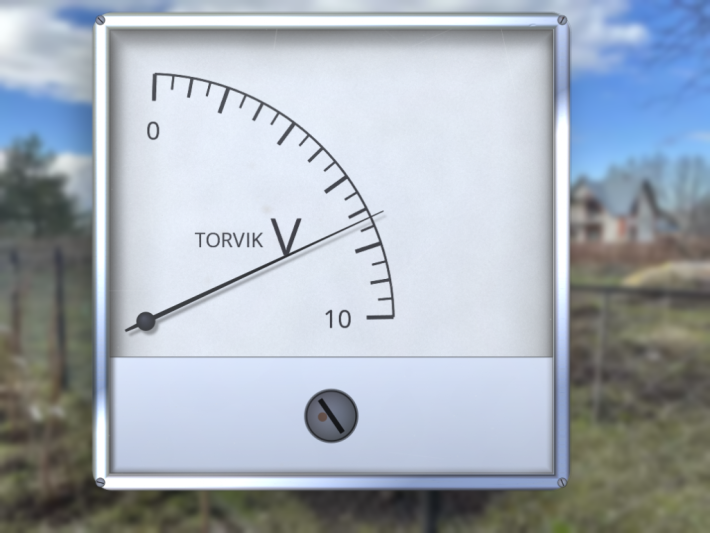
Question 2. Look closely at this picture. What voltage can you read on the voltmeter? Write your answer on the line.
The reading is 7.25 V
